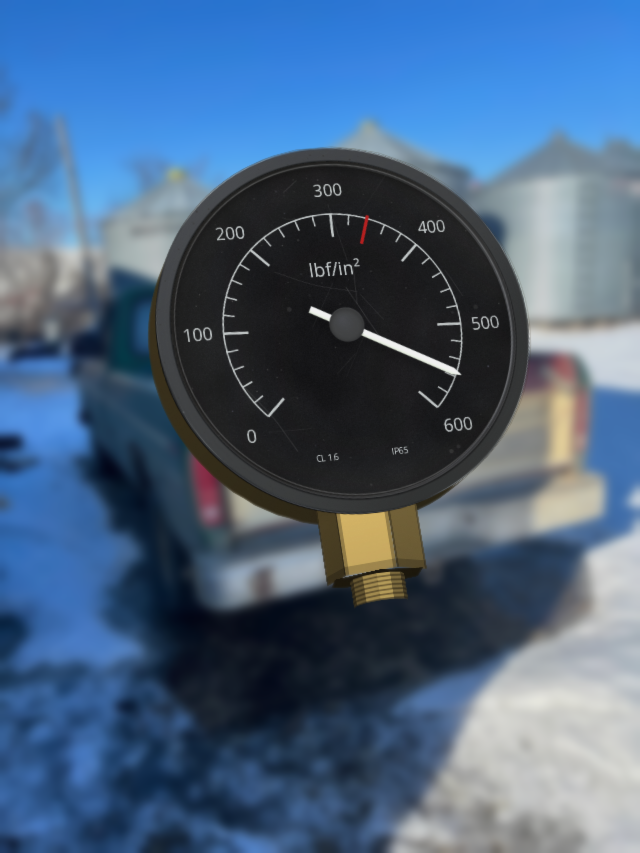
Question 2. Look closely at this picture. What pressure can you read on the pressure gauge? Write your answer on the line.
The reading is 560 psi
